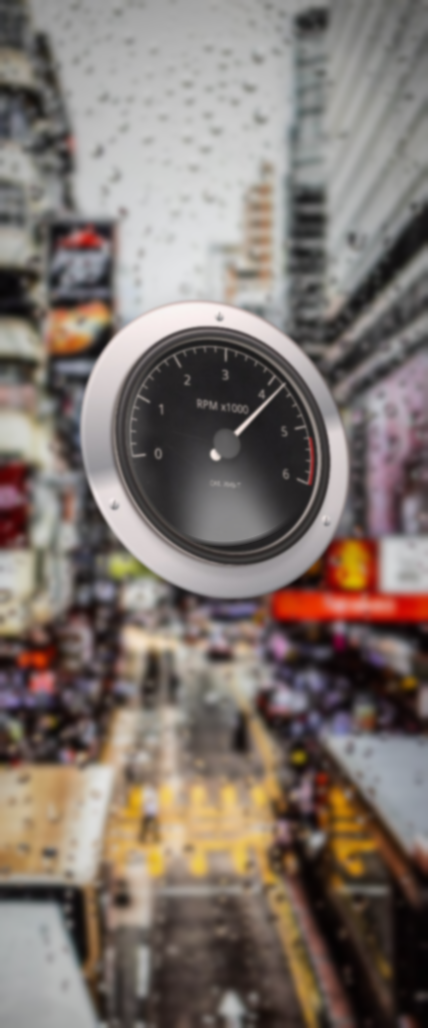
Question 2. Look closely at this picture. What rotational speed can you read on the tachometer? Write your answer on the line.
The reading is 4200 rpm
